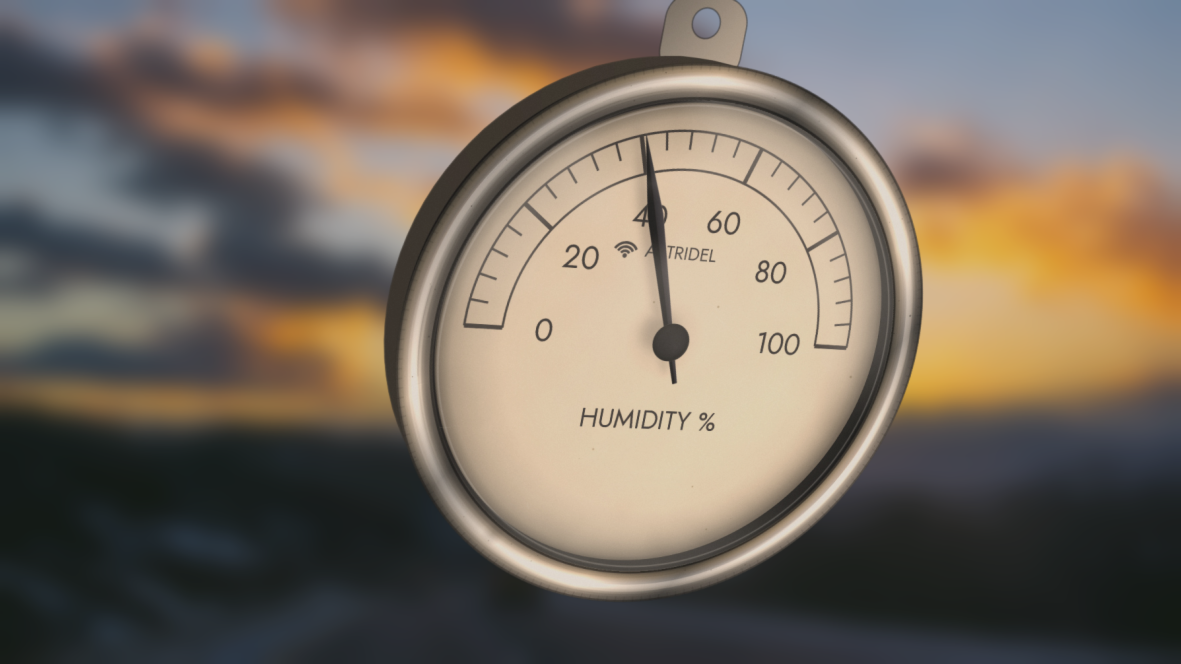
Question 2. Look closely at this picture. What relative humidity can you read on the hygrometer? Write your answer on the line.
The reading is 40 %
